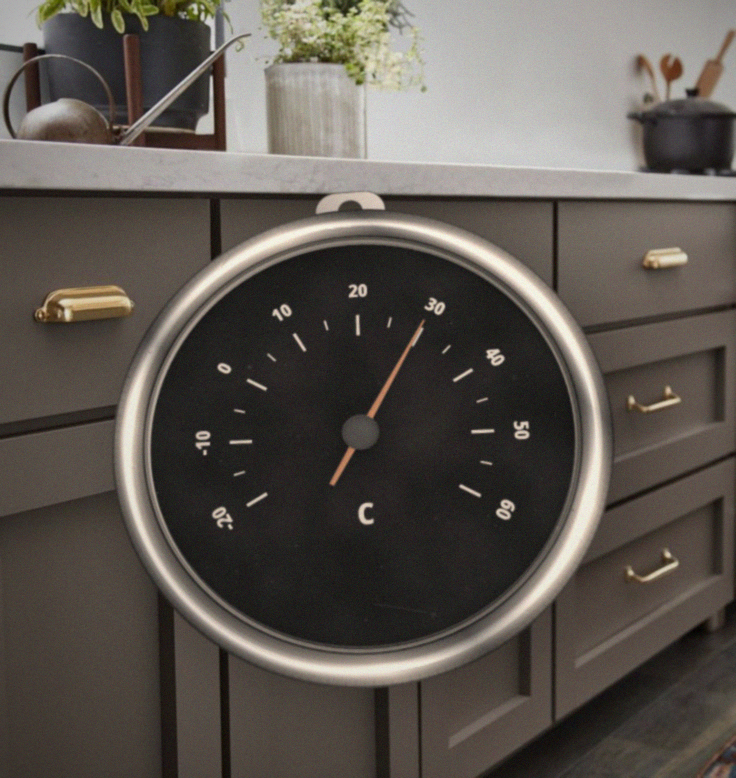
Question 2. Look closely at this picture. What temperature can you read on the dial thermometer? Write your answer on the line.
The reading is 30 °C
